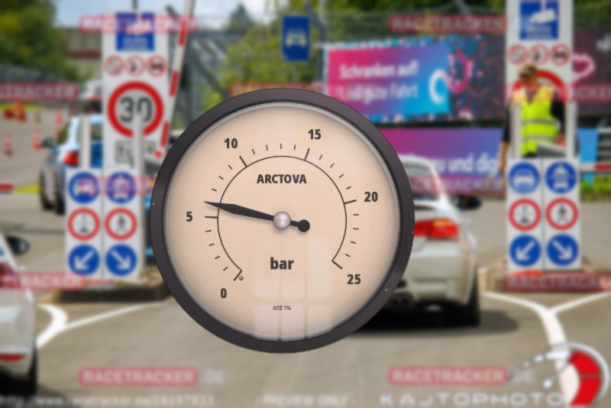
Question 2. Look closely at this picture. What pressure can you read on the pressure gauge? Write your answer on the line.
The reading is 6 bar
